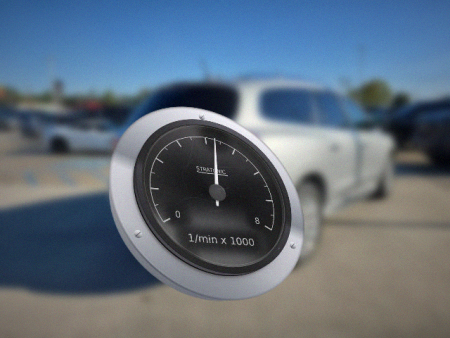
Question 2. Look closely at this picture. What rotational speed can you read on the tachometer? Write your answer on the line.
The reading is 4250 rpm
